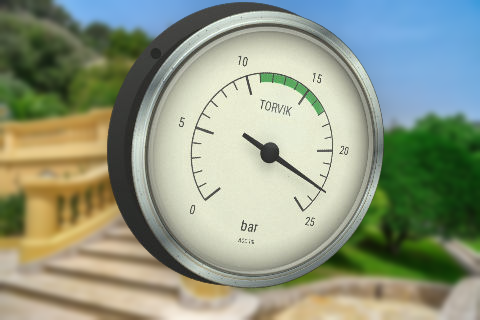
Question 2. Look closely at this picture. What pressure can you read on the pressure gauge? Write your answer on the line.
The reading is 23 bar
